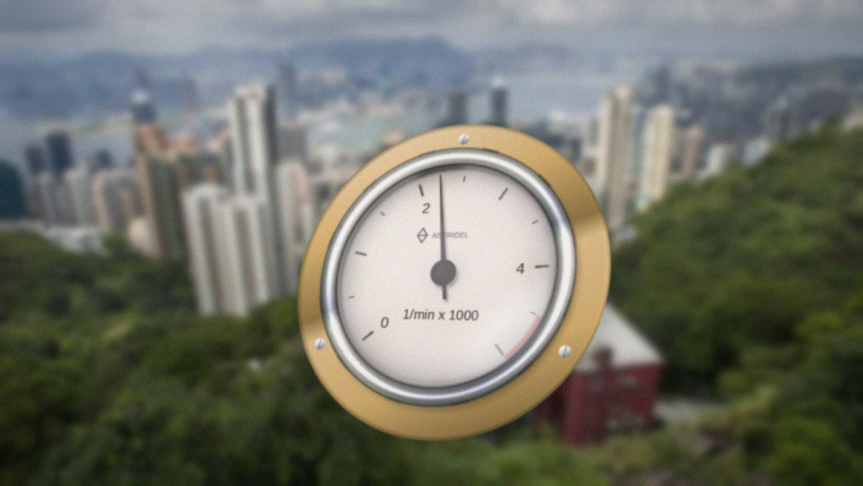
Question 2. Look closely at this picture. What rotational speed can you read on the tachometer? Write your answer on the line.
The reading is 2250 rpm
